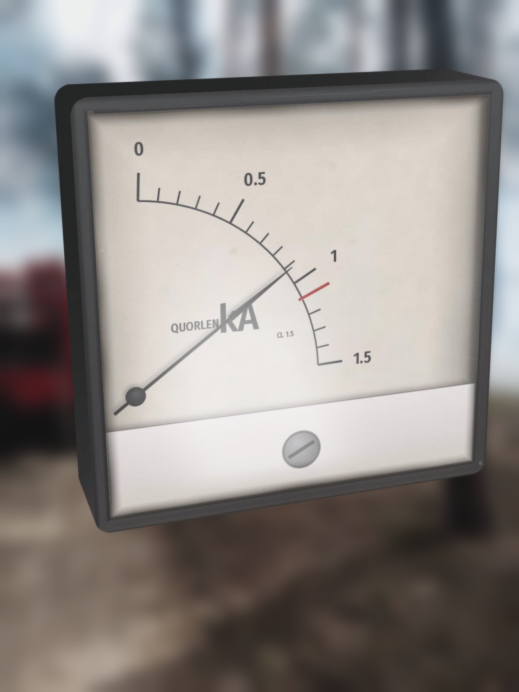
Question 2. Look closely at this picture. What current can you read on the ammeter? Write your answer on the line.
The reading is 0.9 kA
